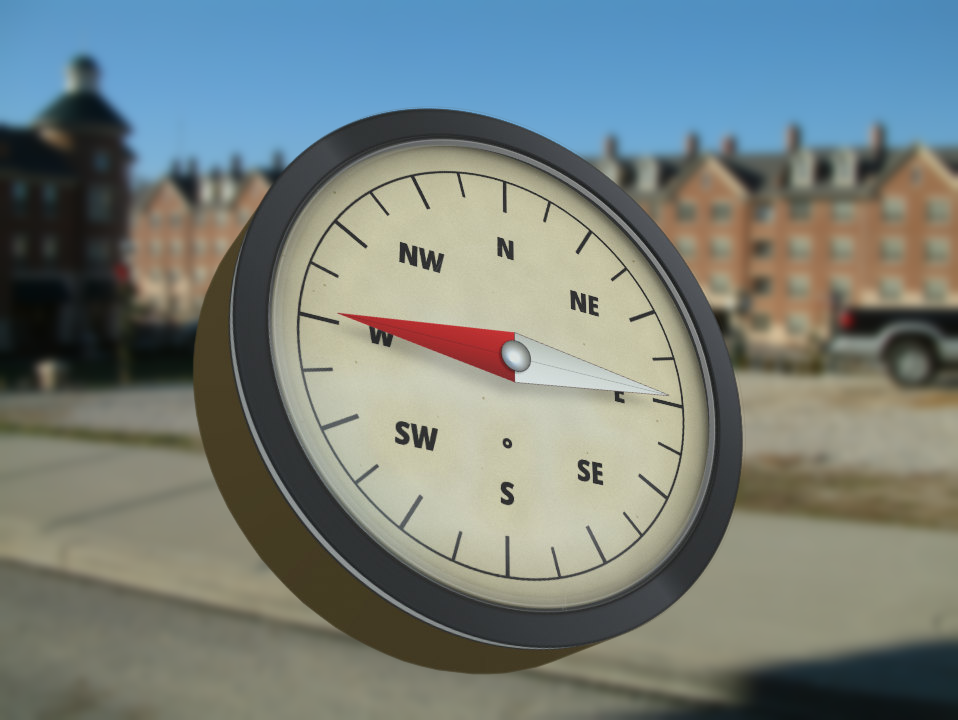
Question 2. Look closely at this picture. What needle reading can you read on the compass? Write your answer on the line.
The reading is 270 °
